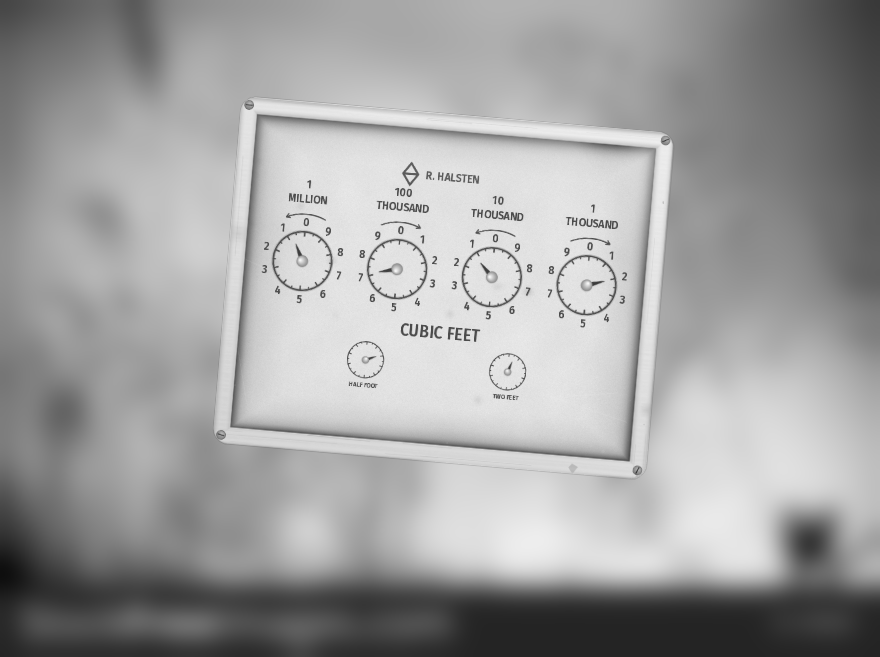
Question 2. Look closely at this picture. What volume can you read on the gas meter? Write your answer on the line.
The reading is 71200 ft³
